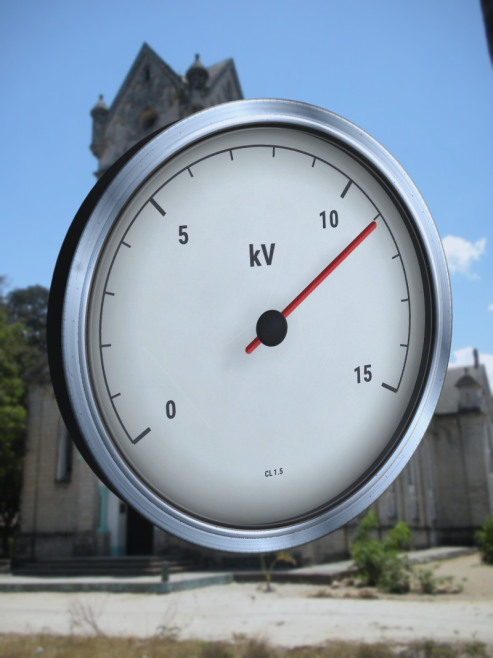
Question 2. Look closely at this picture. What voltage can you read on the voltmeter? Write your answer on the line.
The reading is 11 kV
